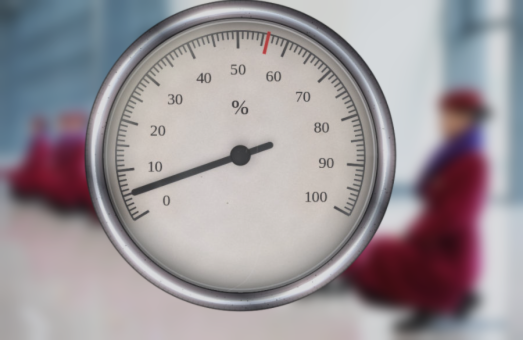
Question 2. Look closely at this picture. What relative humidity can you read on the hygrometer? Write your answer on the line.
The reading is 5 %
